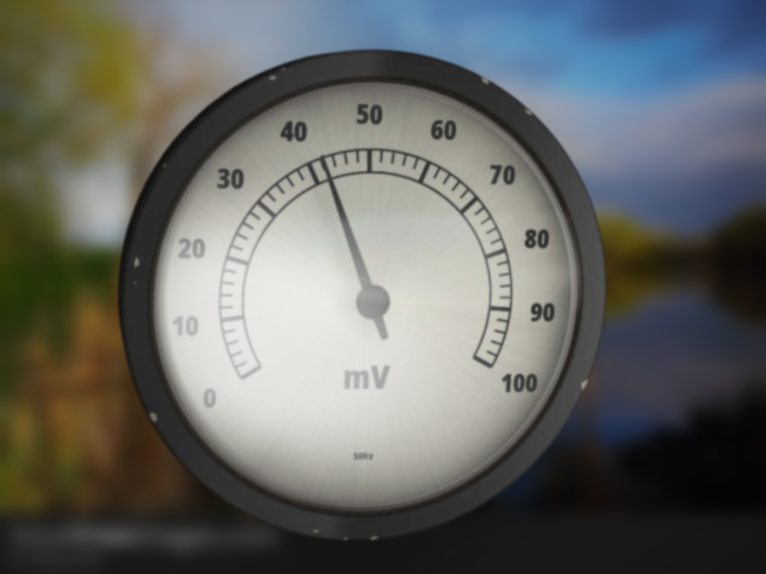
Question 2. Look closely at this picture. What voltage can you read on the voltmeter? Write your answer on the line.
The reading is 42 mV
